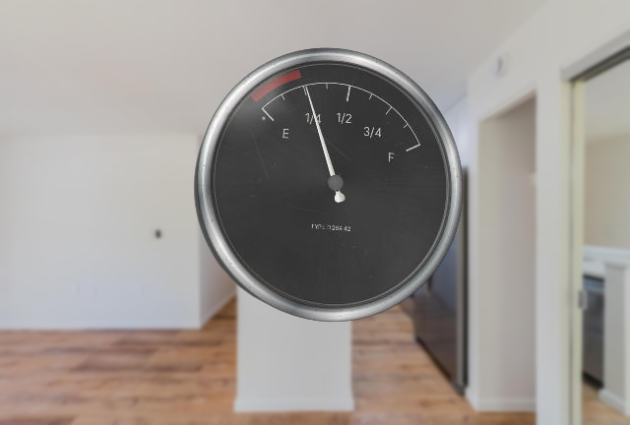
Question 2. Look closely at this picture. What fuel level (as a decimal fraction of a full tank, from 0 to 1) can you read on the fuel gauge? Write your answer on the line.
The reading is 0.25
